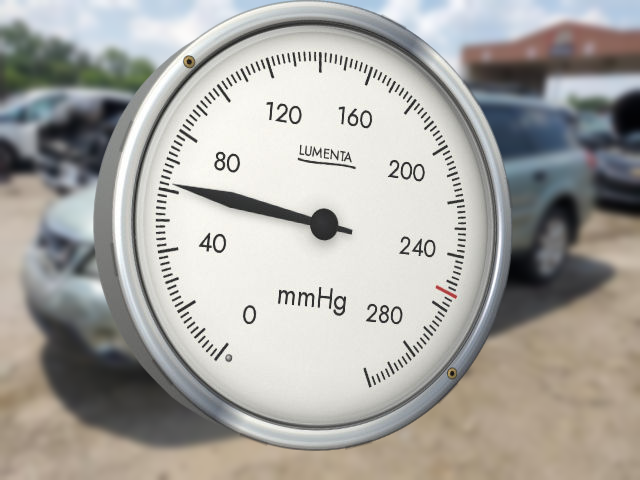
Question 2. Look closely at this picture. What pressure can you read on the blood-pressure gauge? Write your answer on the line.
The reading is 62 mmHg
